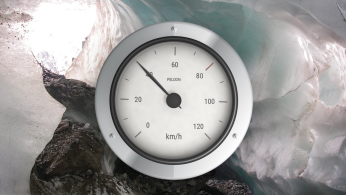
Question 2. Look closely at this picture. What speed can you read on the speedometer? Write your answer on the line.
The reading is 40 km/h
